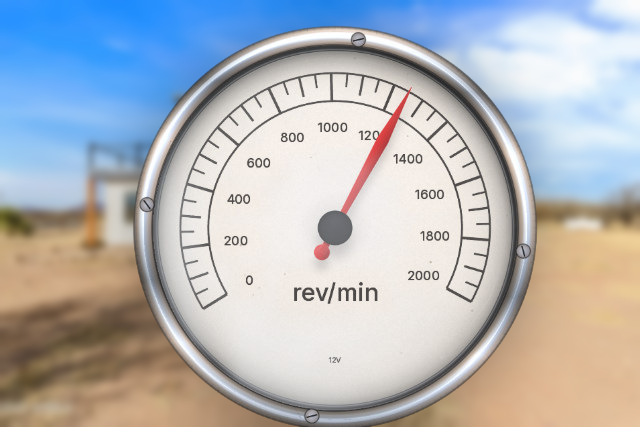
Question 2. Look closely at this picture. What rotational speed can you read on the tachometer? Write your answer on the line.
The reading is 1250 rpm
